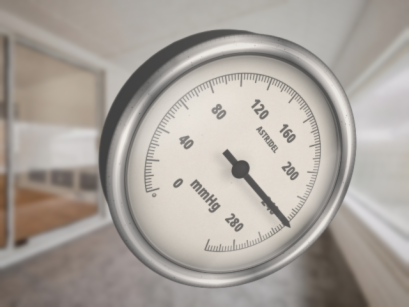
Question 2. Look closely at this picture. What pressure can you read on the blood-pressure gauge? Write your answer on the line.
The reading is 240 mmHg
